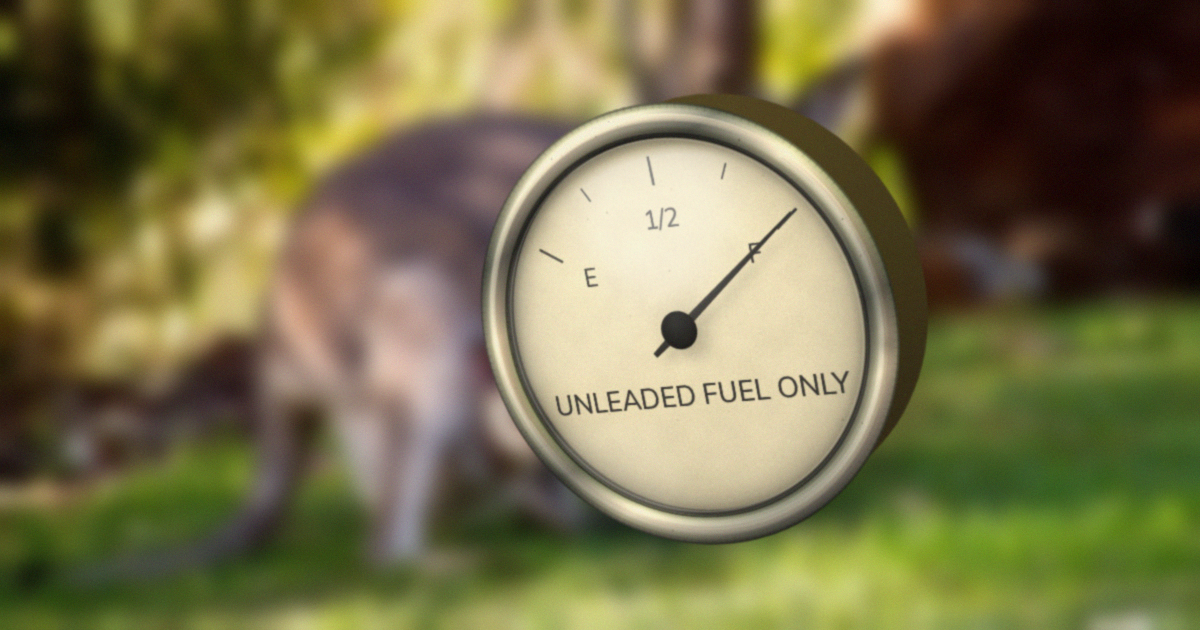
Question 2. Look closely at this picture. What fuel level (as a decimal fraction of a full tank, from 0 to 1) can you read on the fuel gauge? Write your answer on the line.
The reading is 1
